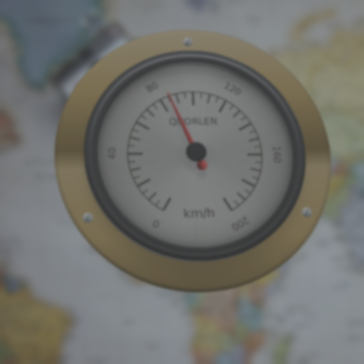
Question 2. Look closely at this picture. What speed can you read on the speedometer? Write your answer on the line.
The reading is 85 km/h
